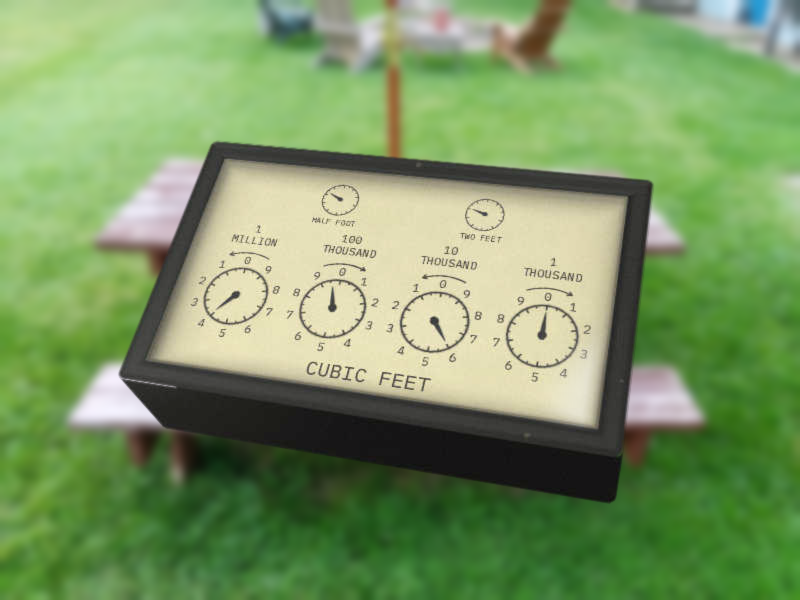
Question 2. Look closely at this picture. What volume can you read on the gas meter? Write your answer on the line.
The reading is 396000 ft³
